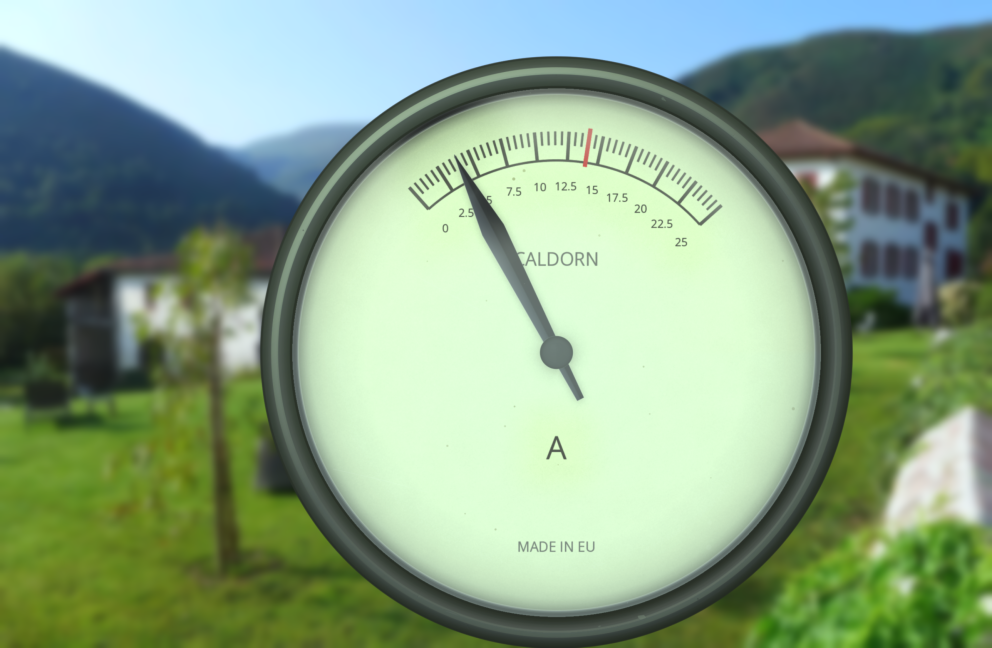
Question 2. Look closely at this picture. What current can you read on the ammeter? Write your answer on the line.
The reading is 4 A
